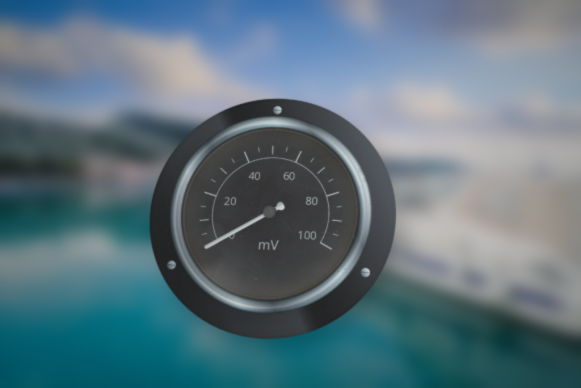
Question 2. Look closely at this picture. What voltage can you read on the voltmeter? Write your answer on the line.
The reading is 0 mV
